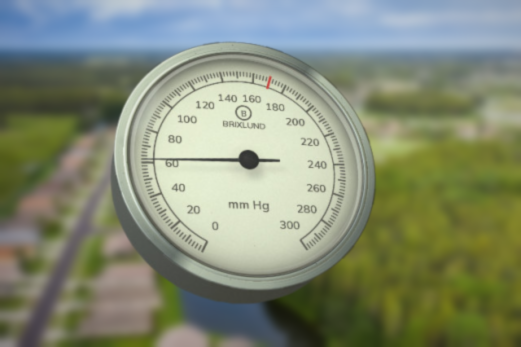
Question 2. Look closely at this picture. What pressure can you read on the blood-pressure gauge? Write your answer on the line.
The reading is 60 mmHg
